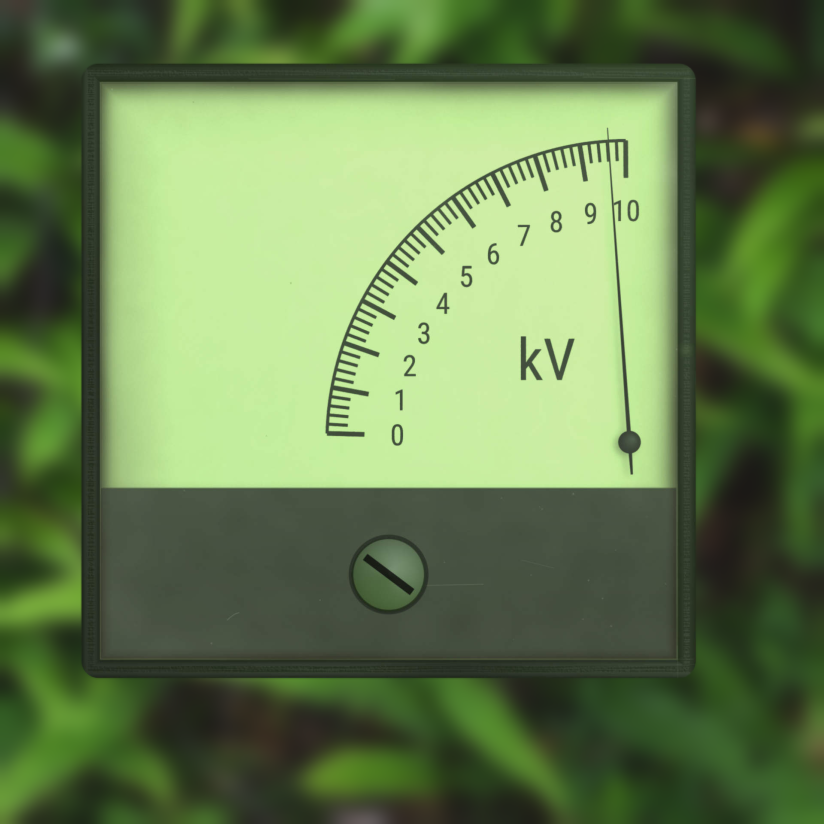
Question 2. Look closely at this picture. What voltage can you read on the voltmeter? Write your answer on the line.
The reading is 9.6 kV
